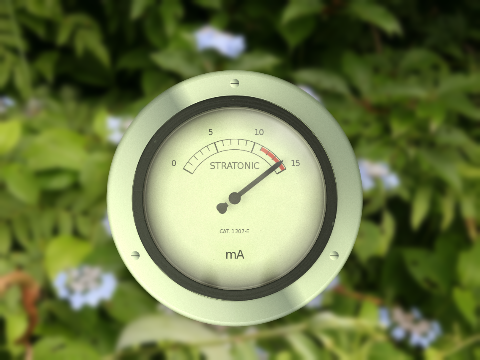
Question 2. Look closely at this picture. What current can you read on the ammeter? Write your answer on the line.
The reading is 14 mA
